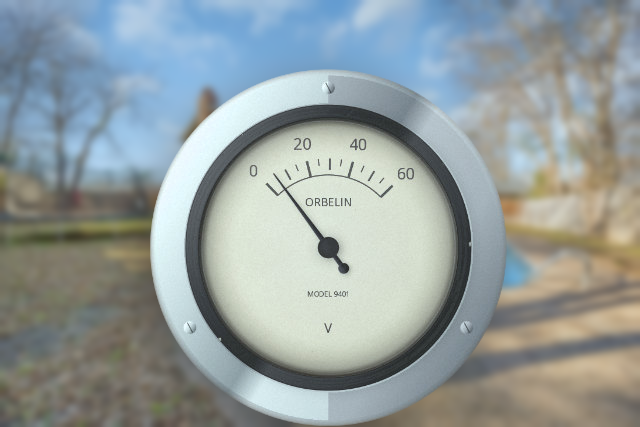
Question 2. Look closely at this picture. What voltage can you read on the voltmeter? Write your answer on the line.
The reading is 5 V
